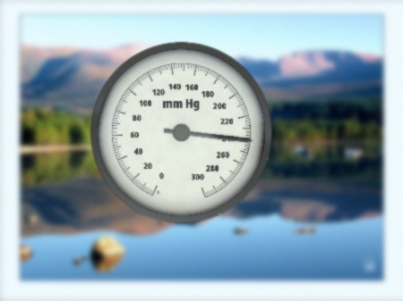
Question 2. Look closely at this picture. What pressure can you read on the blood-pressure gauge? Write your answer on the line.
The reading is 240 mmHg
